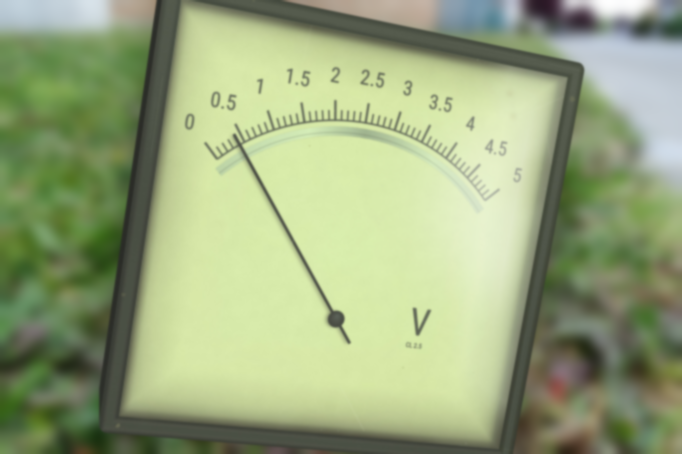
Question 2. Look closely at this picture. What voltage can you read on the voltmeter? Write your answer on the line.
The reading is 0.4 V
